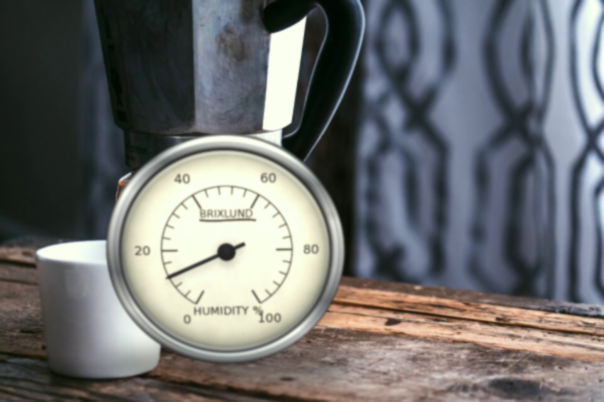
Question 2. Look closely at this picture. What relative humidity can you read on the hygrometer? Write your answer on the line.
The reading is 12 %
